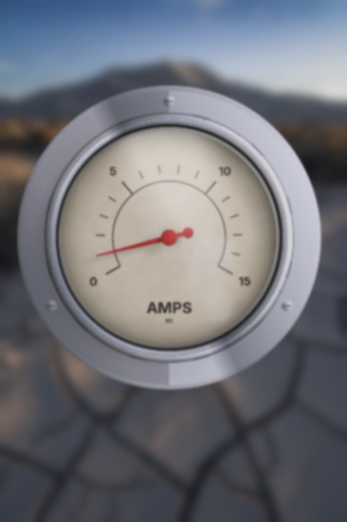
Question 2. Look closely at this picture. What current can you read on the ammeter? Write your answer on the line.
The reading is 1 A
